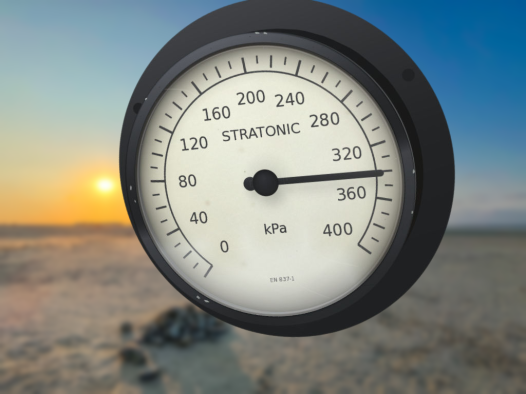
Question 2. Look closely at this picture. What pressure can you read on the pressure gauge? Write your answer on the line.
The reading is 340 kPa
